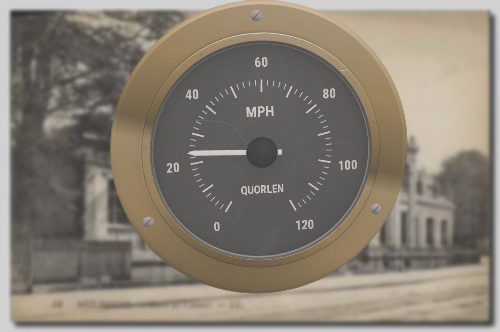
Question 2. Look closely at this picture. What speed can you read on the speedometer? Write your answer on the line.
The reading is 24 mph
